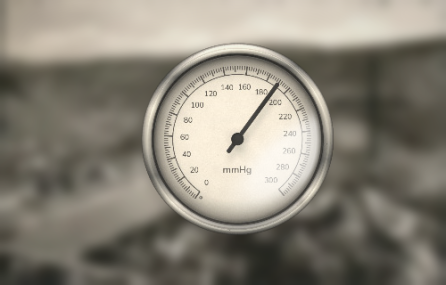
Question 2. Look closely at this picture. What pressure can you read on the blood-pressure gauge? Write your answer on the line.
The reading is 190 mmHg
